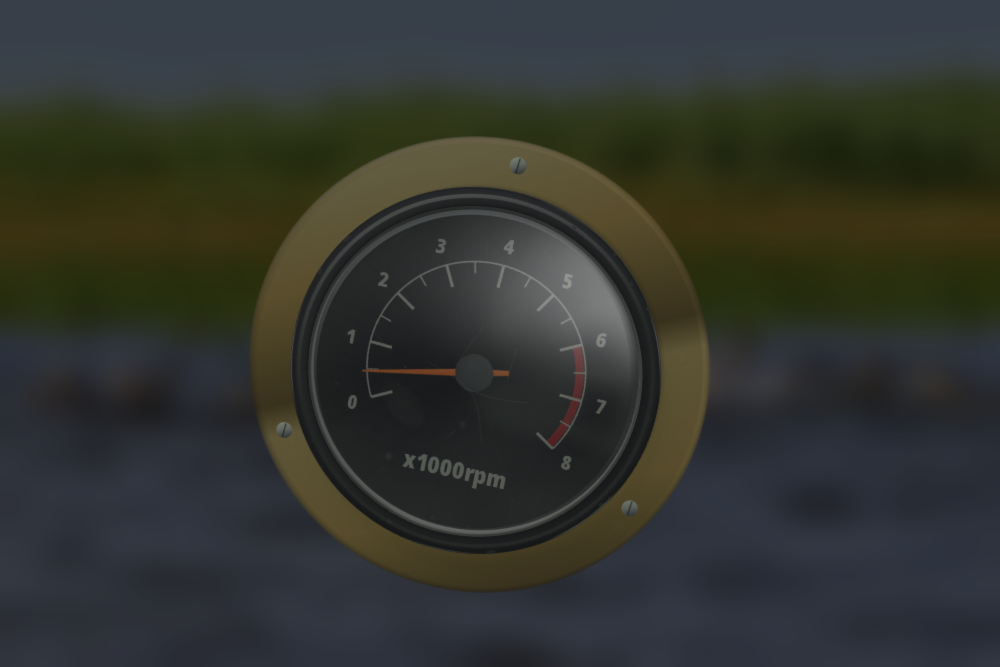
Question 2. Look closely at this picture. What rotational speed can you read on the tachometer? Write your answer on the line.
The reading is 500 rpm
